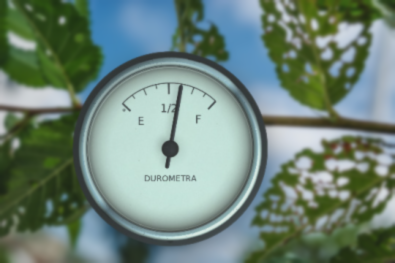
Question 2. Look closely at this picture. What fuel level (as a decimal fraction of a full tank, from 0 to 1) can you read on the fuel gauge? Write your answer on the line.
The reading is 0.625
